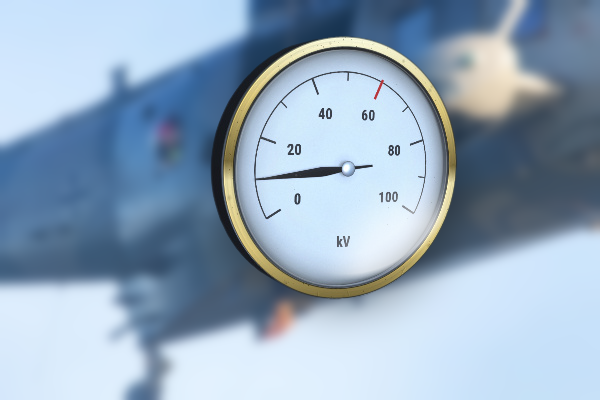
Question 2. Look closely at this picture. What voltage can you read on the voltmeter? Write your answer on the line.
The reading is 10 kV
